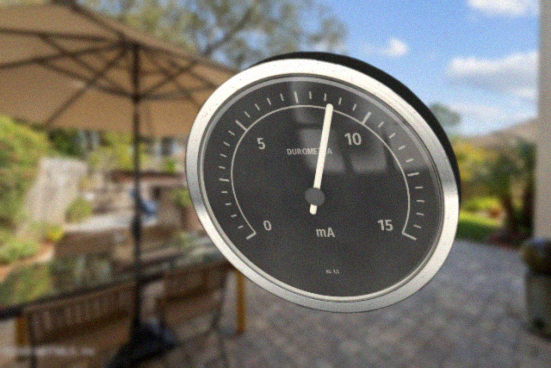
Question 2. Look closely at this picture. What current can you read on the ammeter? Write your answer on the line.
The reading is 8.75 mA
